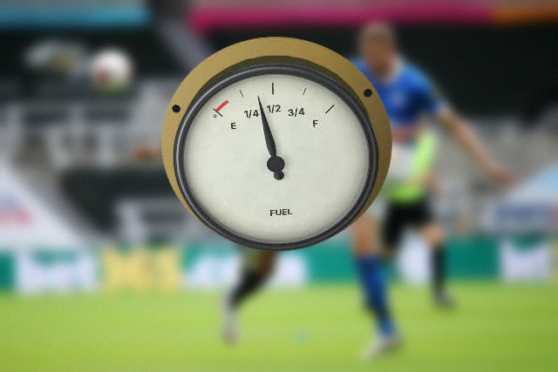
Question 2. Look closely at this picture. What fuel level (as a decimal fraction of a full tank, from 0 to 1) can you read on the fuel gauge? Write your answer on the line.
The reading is 0.375
